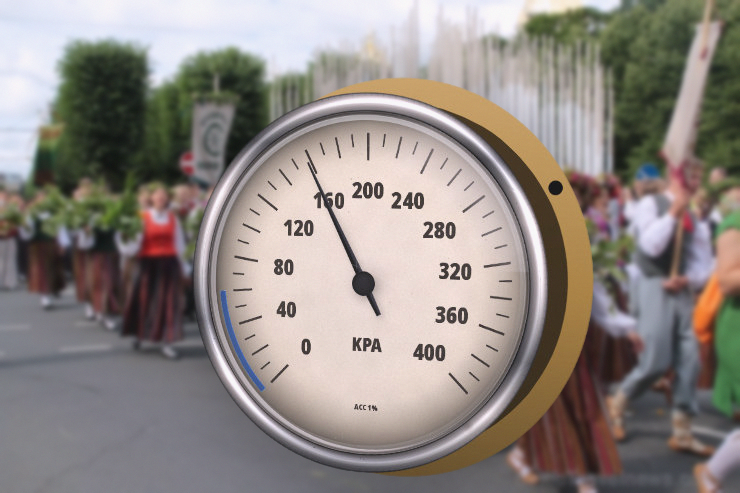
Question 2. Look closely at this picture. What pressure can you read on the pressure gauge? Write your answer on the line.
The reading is 160 kPa
